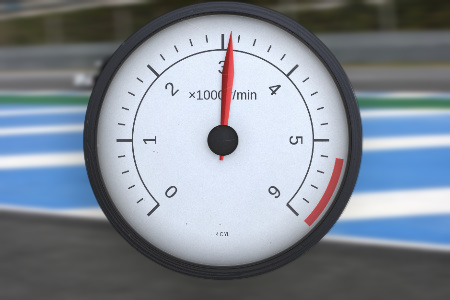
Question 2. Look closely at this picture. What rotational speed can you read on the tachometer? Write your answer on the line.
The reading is 3100 rpm
